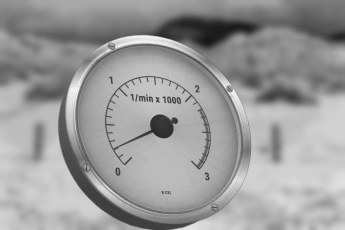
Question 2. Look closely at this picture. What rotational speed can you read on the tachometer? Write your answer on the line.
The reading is 200 rpm
